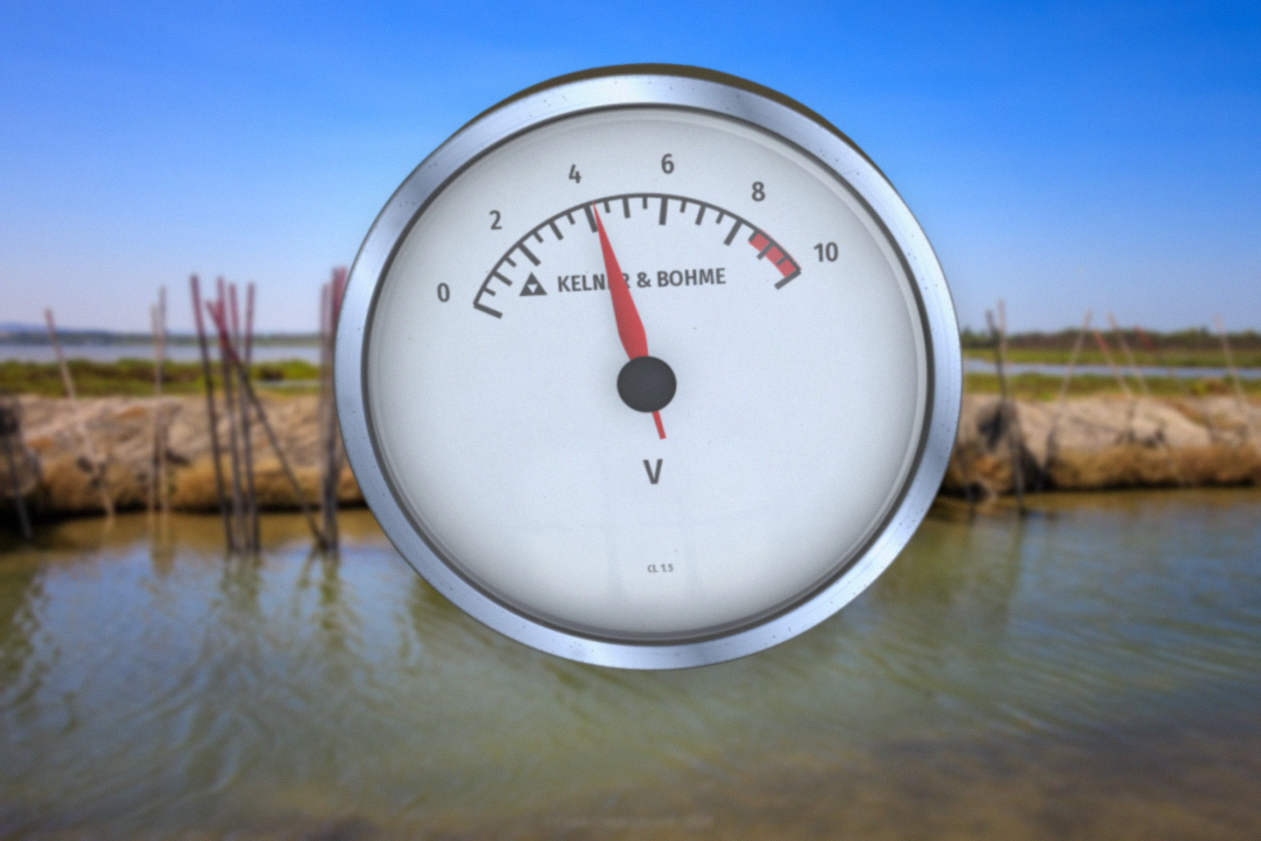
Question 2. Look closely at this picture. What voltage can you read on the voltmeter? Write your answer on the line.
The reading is 4.25 V
